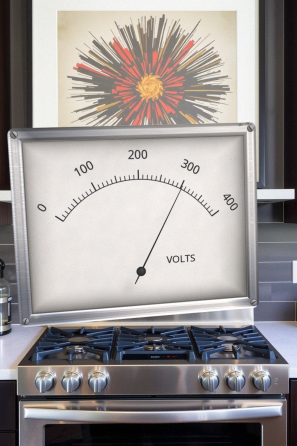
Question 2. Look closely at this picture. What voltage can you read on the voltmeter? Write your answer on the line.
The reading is 300 V
